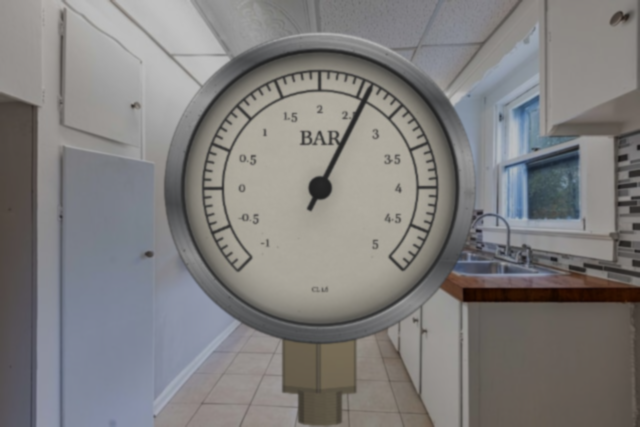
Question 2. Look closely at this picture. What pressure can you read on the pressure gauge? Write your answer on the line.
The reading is 2.6 bar
